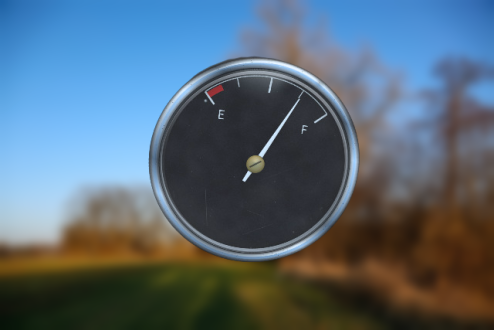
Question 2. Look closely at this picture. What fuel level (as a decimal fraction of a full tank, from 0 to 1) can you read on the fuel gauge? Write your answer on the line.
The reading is 0.75
